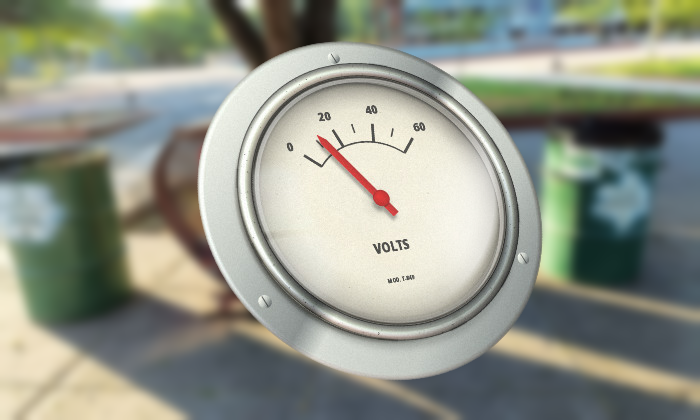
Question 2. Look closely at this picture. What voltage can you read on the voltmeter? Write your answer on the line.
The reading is 10 V
